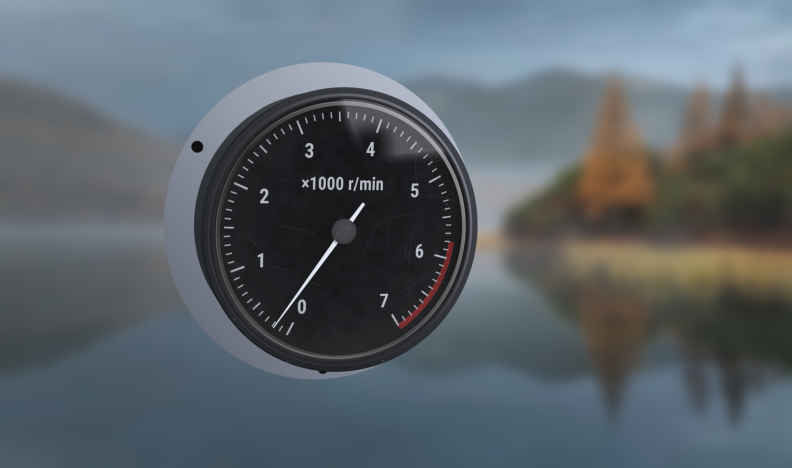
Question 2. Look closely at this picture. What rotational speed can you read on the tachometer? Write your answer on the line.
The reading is 200 rpm
